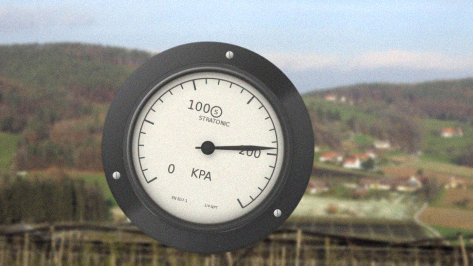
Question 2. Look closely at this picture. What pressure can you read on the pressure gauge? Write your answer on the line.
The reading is 195 kPa
